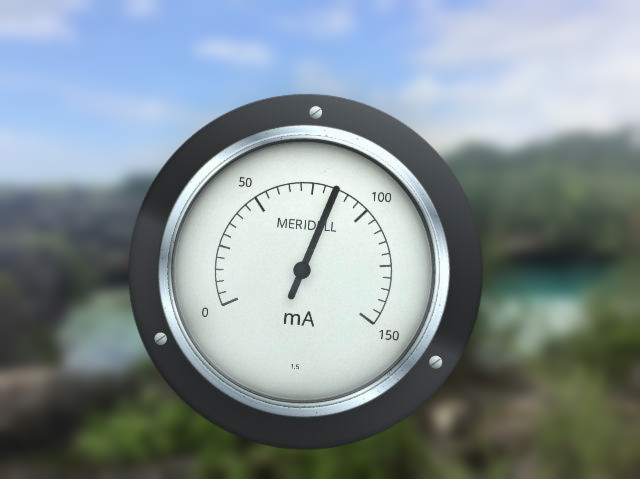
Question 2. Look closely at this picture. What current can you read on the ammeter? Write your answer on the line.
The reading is 85 mA
